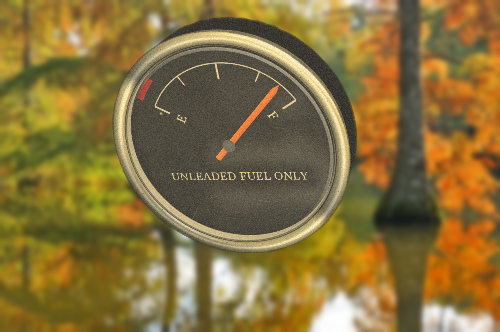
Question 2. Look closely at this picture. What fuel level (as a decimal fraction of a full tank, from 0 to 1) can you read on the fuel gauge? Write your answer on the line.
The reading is 0.875
